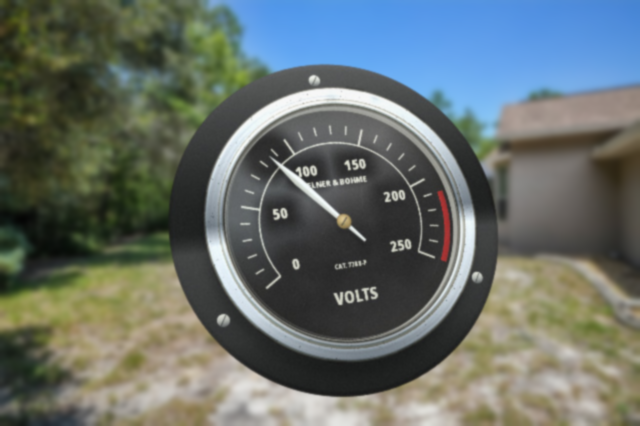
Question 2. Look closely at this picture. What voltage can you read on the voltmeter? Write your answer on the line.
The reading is 85 V
